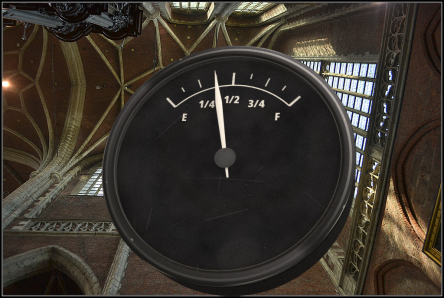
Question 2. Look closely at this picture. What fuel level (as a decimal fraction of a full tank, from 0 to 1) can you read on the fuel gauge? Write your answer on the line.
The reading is 0.375
